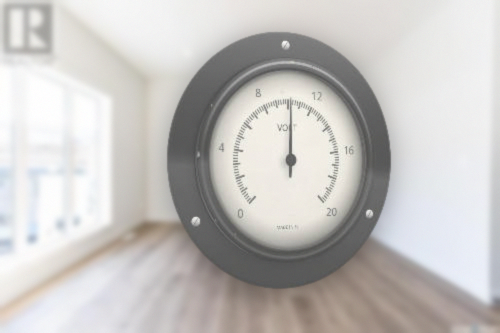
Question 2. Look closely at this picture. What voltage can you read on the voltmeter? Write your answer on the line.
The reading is 10 V
